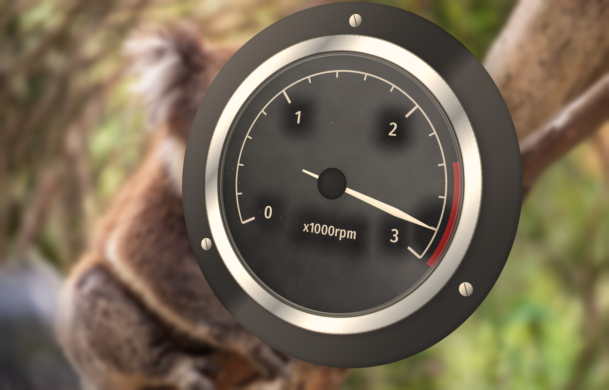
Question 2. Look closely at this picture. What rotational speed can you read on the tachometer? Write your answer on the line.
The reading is 2800 rpm
